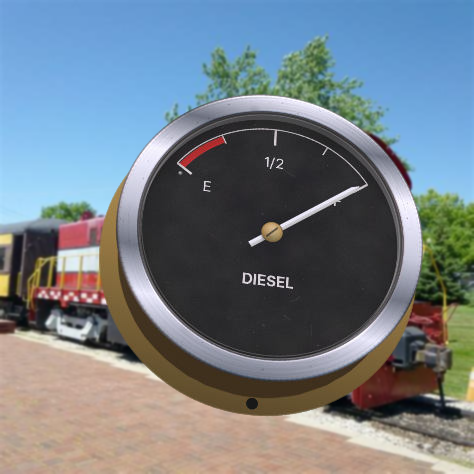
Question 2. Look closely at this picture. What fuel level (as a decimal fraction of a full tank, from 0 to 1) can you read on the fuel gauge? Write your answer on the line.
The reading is 1
